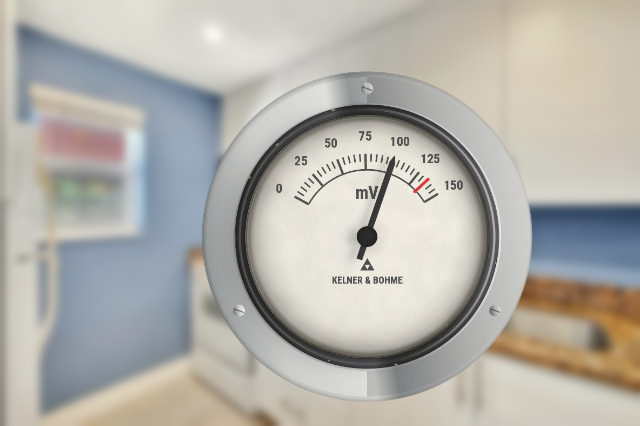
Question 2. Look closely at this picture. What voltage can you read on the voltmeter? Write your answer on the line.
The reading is 100 mV
